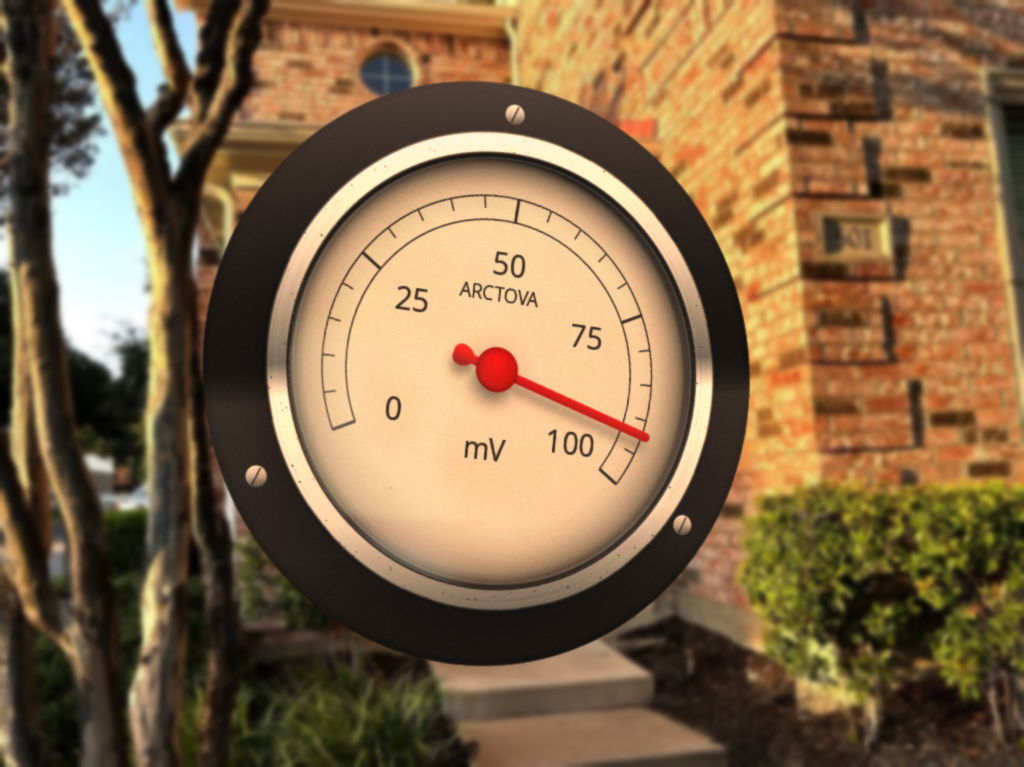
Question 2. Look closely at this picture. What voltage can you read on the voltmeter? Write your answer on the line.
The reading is 92.5 mV
